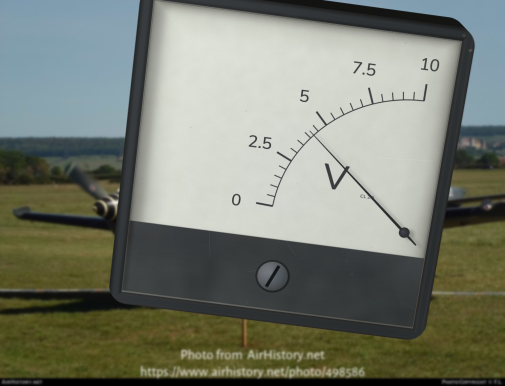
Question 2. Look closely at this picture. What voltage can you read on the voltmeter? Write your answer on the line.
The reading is 4.25 V
